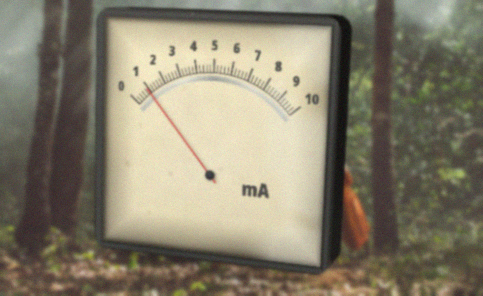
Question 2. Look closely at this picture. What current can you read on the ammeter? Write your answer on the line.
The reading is 1 mA
